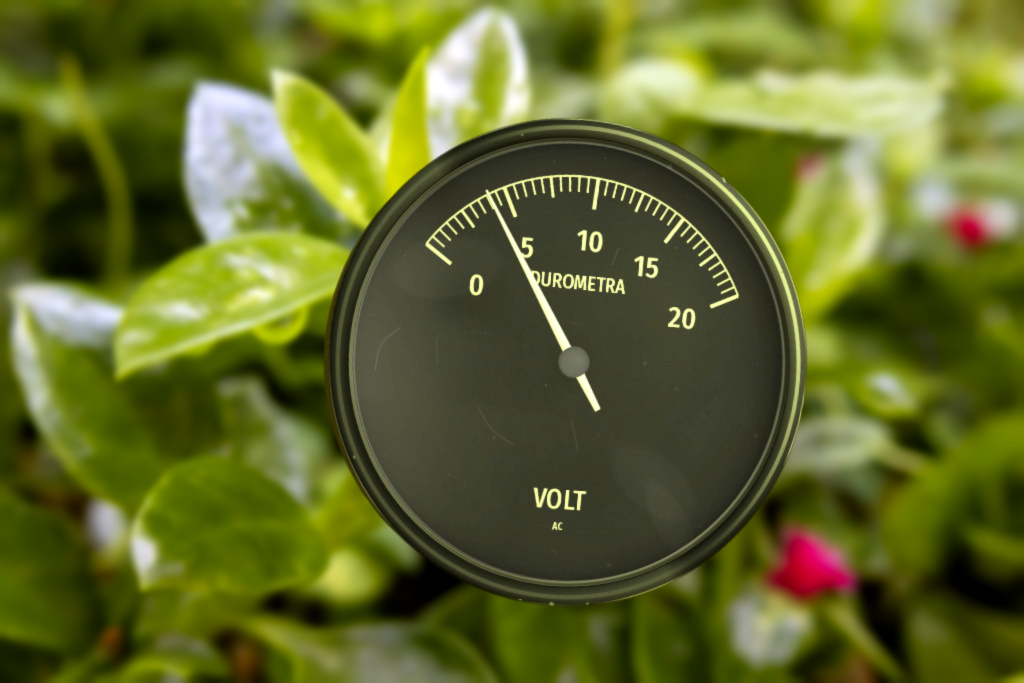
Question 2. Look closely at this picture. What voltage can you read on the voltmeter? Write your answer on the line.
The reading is 4 V
